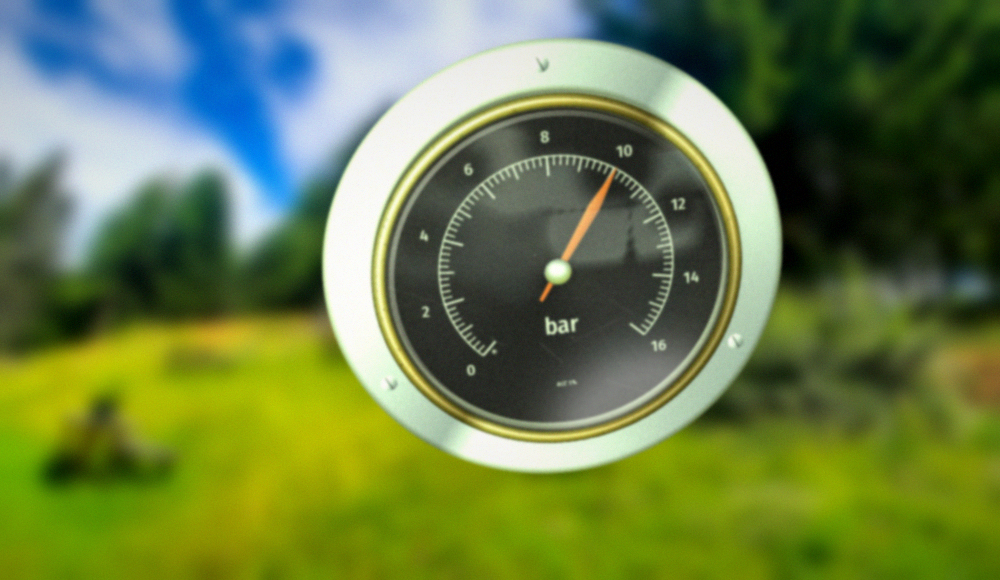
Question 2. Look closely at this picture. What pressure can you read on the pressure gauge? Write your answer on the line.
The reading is 10 bar
